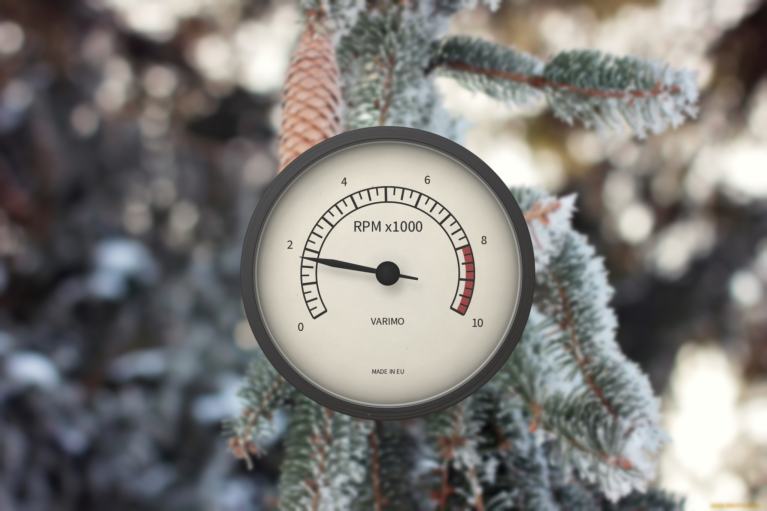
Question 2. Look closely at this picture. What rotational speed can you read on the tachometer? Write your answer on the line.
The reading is 1750 rpm
